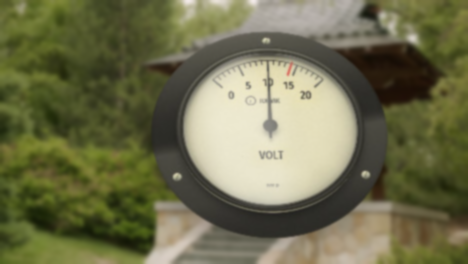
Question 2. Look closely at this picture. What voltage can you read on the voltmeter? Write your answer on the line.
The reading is 10 V
